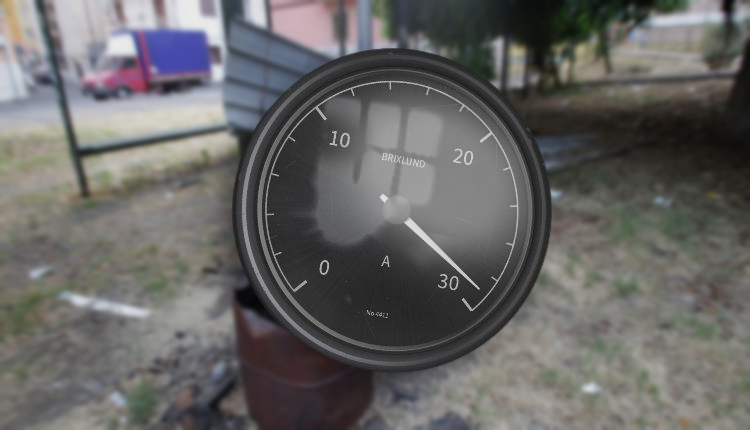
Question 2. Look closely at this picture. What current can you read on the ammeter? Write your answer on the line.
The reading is 29 A
